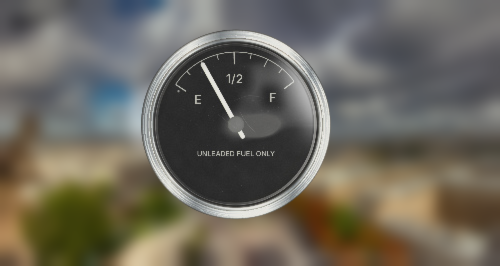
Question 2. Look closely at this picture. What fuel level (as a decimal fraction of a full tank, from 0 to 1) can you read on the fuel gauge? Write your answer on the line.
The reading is 0.25
